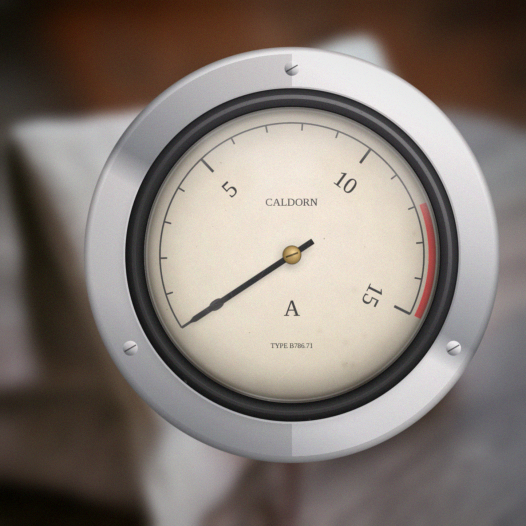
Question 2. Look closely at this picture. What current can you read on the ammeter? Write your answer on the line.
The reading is 0 A
